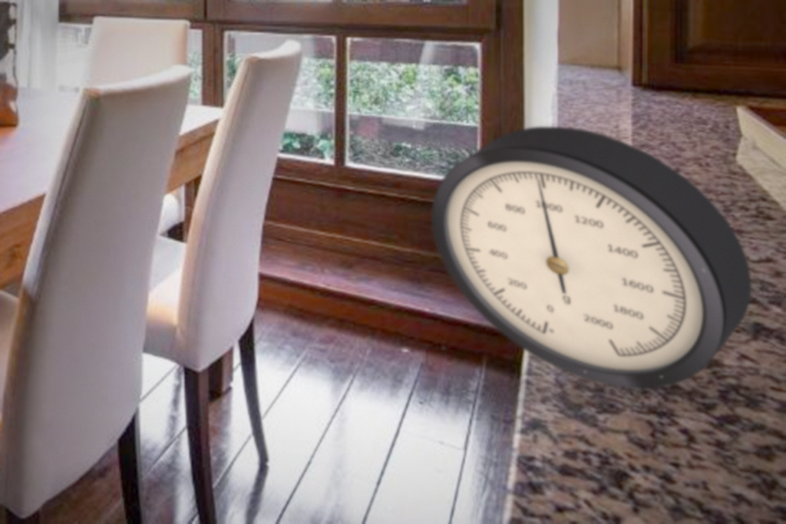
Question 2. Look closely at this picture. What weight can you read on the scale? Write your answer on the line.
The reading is 1000 g
